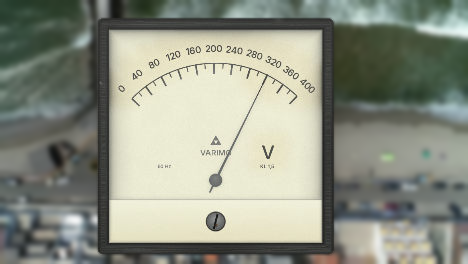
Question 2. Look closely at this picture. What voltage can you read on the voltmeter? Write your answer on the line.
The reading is 320 V
